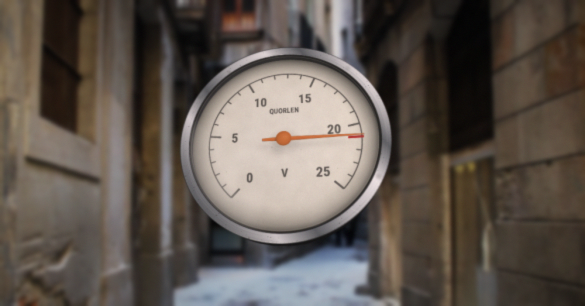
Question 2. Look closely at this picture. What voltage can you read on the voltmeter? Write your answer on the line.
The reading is 21 V
